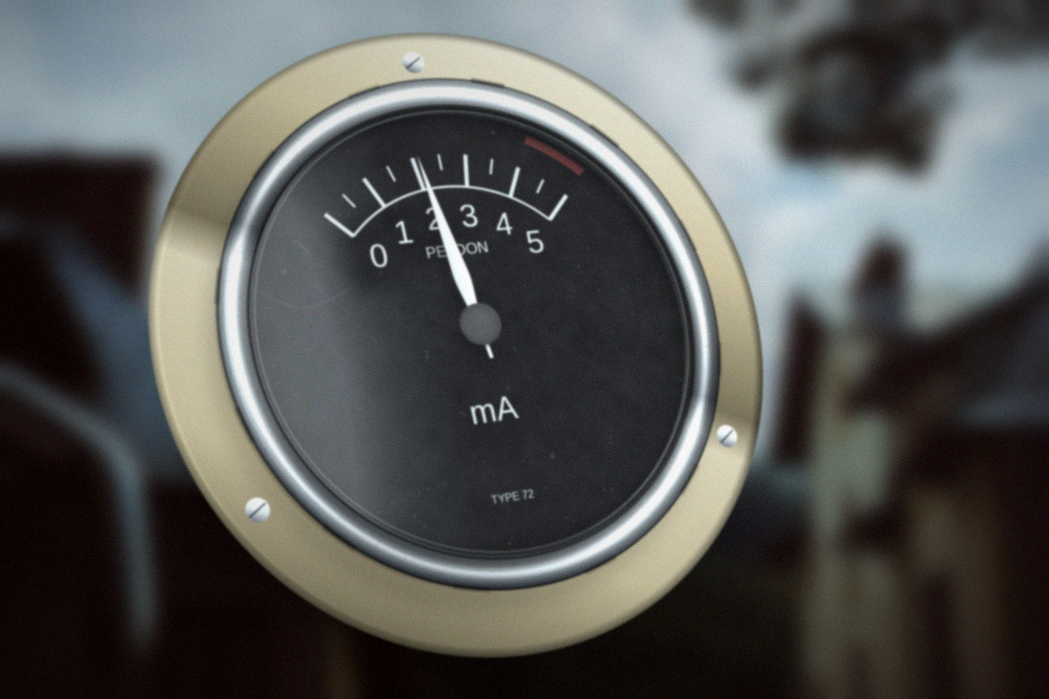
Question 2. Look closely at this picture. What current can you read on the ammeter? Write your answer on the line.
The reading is 2 mA
